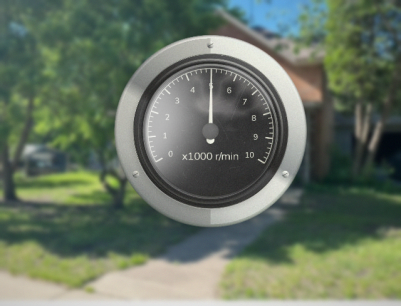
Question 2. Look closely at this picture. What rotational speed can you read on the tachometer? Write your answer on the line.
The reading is 5000 rpm
